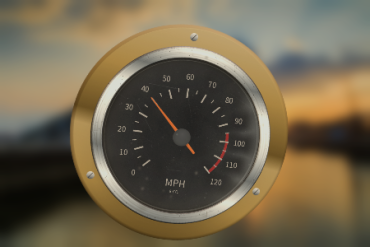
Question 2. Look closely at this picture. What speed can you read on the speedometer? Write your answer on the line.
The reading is 40 mph
